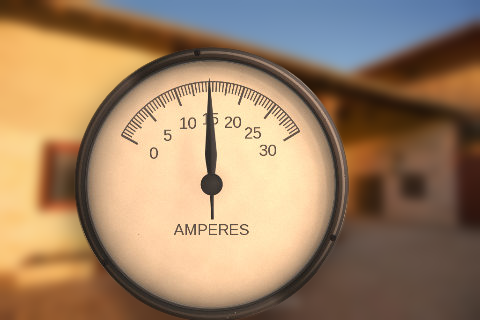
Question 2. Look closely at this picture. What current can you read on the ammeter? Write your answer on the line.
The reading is 15 A
